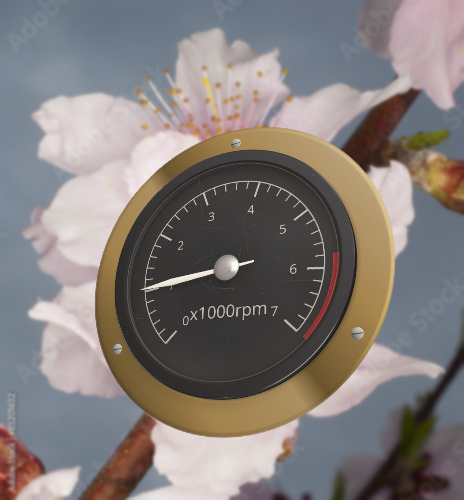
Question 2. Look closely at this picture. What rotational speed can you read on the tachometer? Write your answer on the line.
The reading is 1000 rpm
